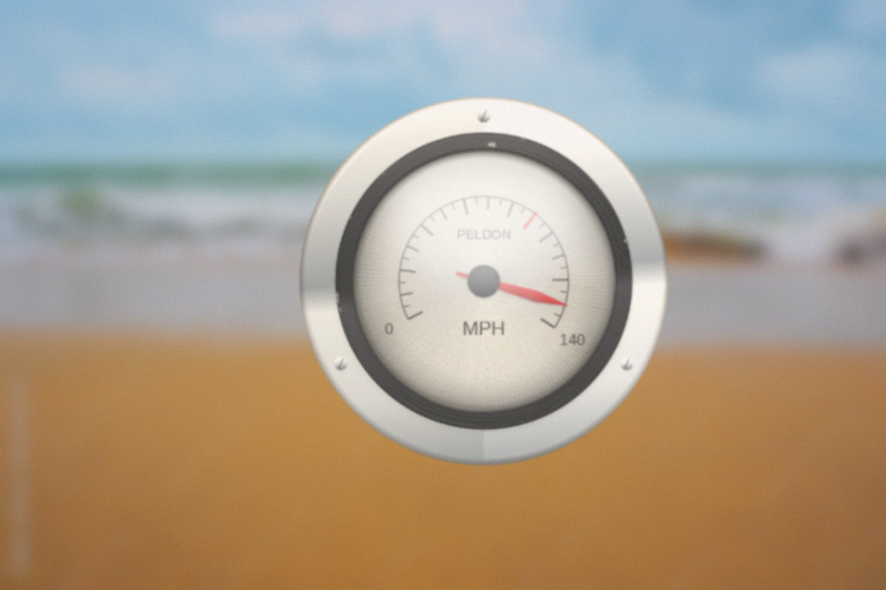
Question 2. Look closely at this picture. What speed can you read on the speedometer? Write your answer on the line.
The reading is 130 mph
